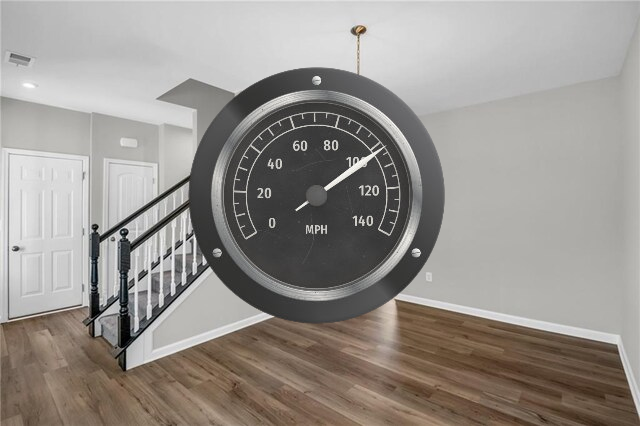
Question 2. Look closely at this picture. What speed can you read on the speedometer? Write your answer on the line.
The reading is 102.5 mph
